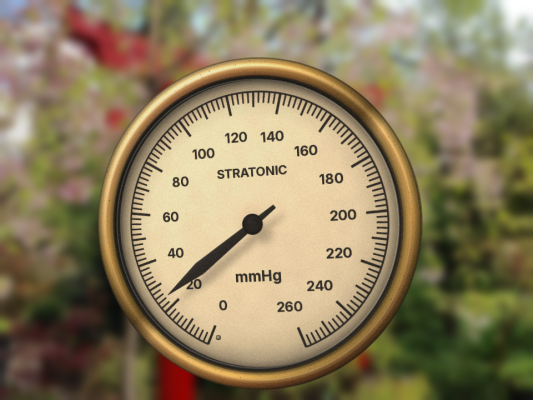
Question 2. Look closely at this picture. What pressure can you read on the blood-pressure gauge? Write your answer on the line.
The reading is 24 mmHg
